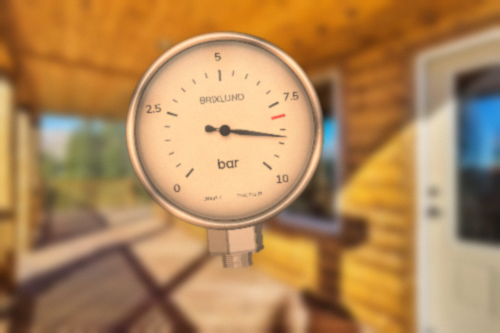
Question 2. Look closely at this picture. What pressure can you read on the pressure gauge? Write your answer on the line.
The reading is 8.75 bar
